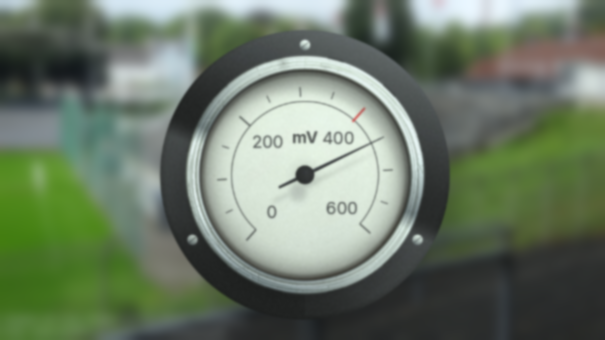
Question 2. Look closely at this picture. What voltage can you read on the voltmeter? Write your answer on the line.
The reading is 450 mV
